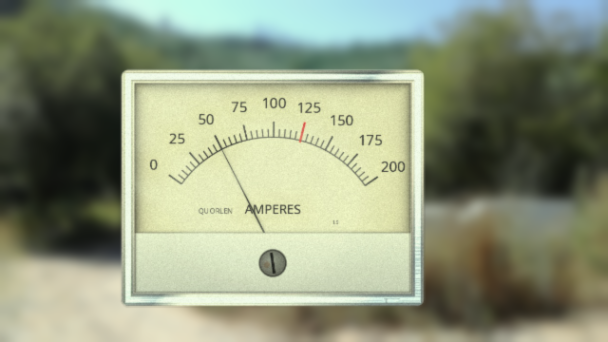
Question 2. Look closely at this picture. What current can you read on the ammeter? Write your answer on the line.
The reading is 50 A
